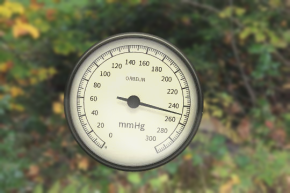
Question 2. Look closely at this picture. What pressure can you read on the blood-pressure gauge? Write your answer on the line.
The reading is 250 mmHg
